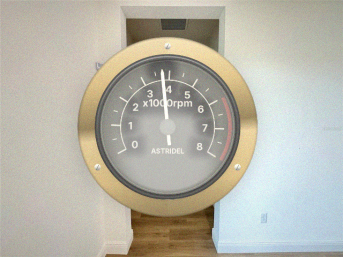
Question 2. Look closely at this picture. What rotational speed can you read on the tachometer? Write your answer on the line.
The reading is 3750 rpm
